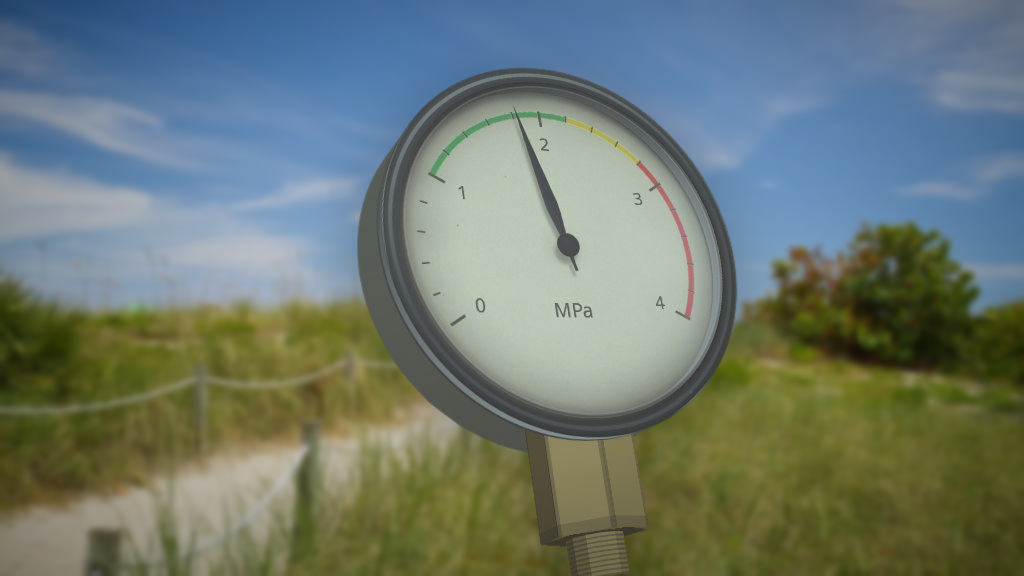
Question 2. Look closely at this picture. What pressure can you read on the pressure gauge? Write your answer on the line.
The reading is 1.8 MPa
